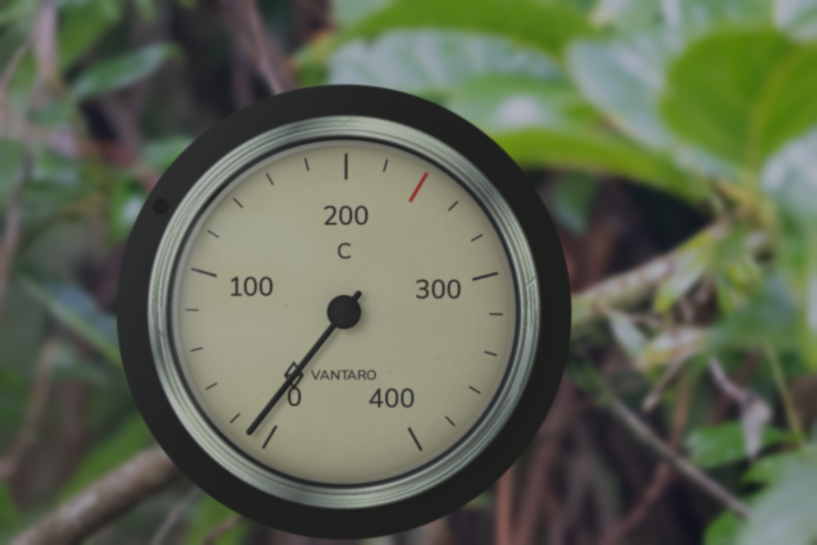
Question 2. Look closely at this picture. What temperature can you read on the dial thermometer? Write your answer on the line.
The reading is 10 °C
